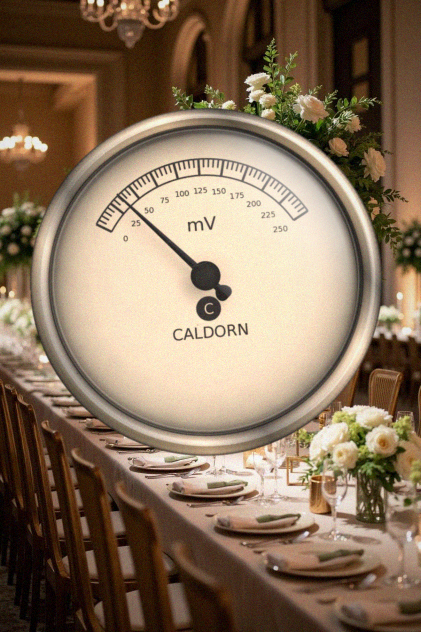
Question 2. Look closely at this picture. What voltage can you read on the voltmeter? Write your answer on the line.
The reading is 35 mV
